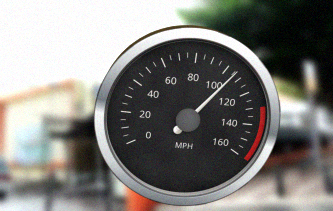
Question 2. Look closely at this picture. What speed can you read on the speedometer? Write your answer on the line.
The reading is 105 mph
